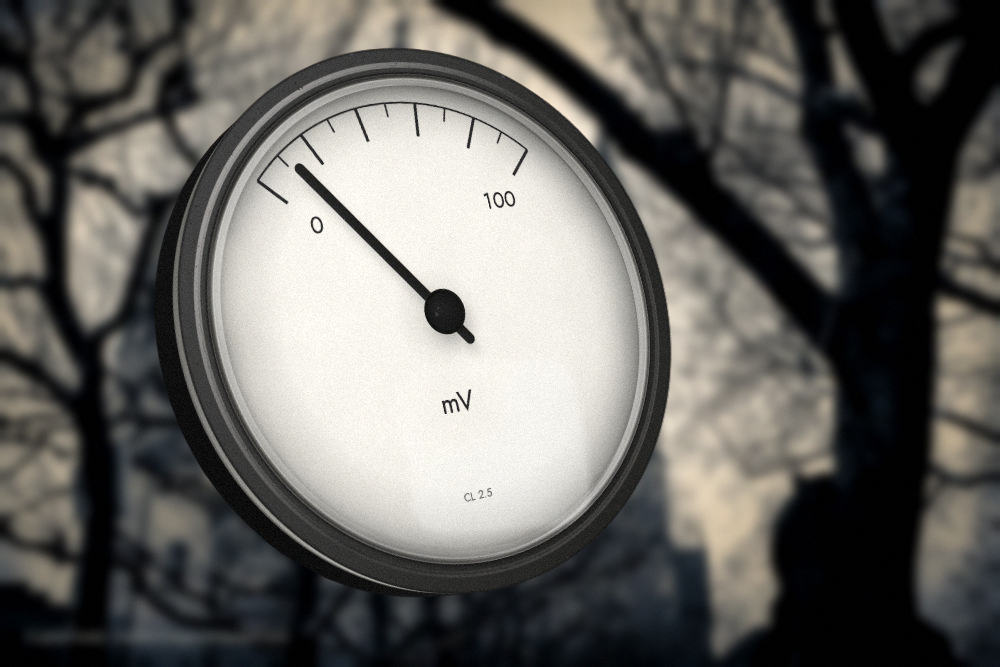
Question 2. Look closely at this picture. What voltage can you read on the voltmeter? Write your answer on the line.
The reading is 10 mV
